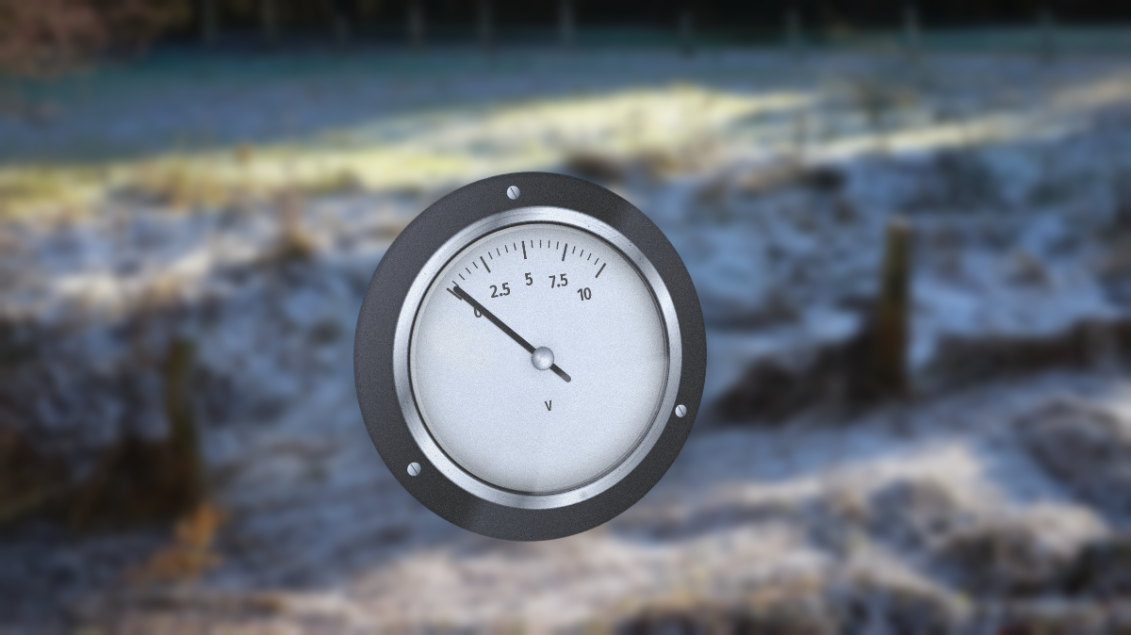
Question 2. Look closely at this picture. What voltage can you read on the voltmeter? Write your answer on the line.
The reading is 0.25 V
